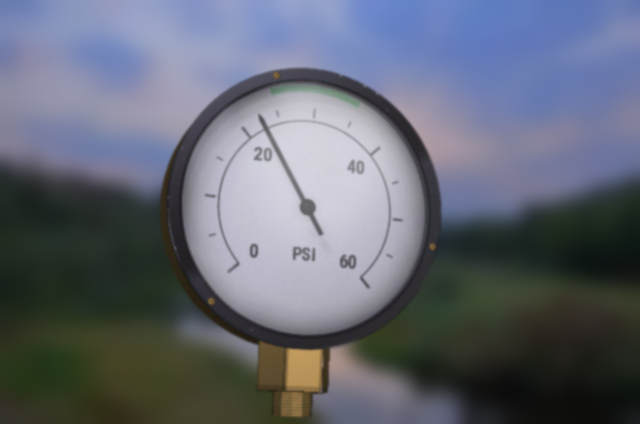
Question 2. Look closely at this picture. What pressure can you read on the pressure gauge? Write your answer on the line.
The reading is 22.5 psi
